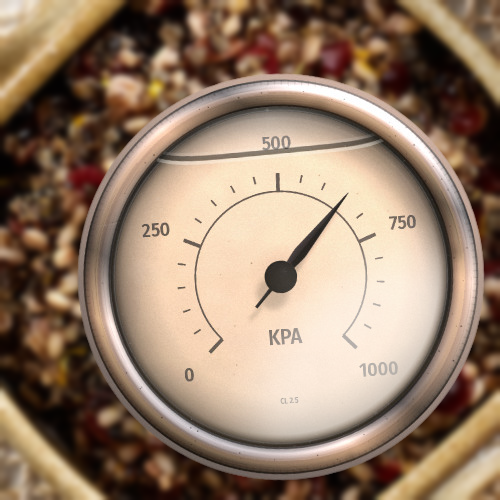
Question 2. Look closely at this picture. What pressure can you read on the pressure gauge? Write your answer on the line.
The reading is 650 kPa
